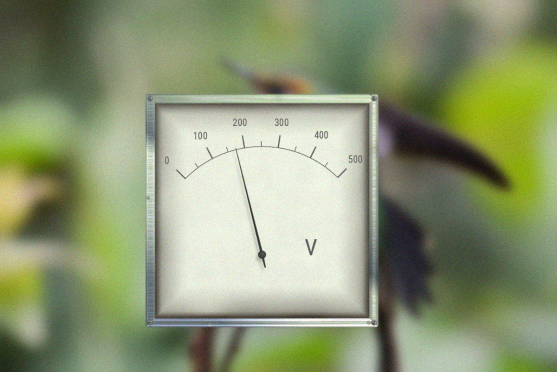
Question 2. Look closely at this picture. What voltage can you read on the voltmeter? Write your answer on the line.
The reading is 175 V
